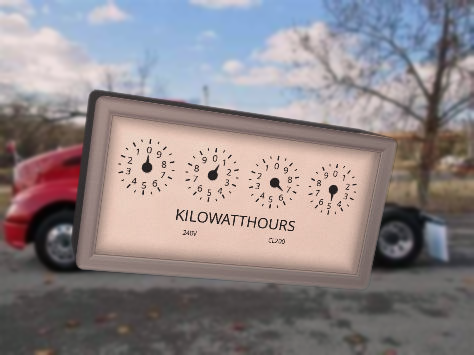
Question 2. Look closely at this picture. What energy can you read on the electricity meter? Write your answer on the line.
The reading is 65 kWh
